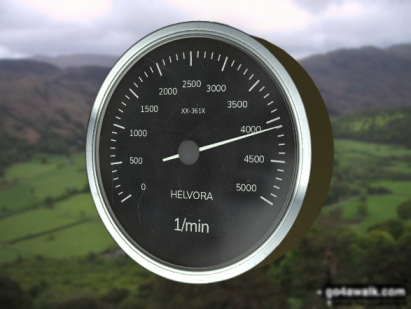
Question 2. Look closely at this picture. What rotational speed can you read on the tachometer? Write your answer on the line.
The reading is 4100 rpm
